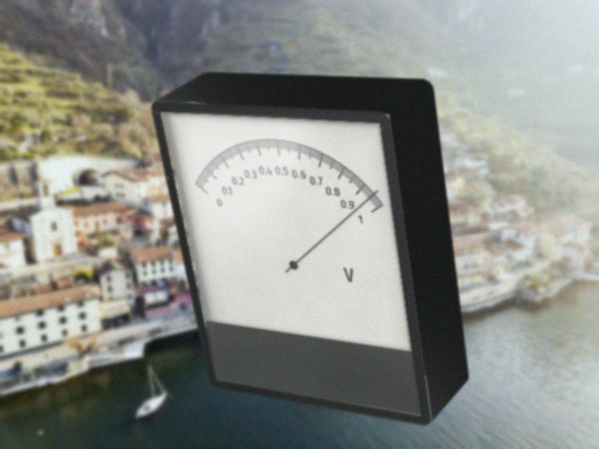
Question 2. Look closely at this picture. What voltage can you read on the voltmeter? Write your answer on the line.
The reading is 0.95 V
